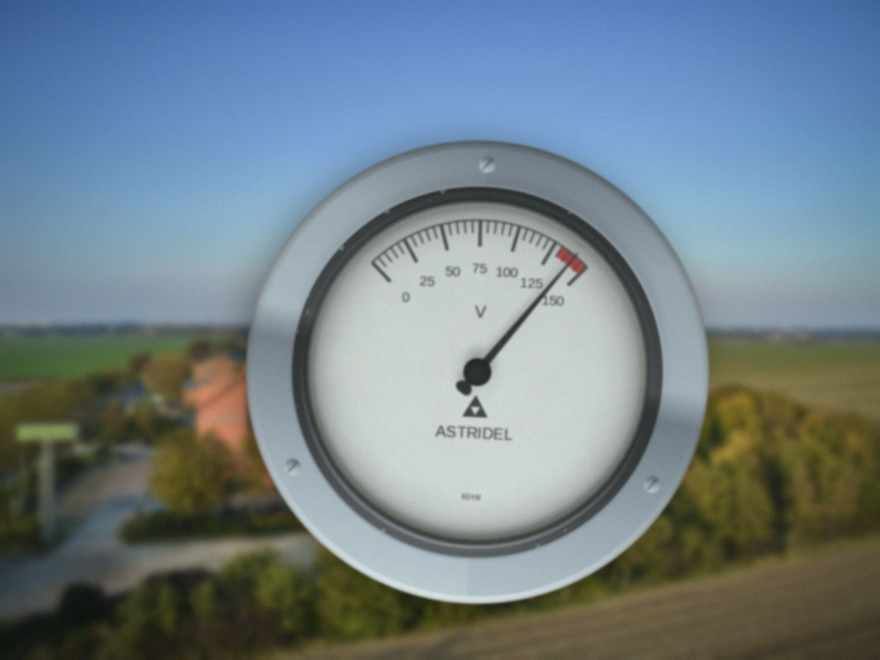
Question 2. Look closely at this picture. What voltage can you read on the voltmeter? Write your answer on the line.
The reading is 140 V
